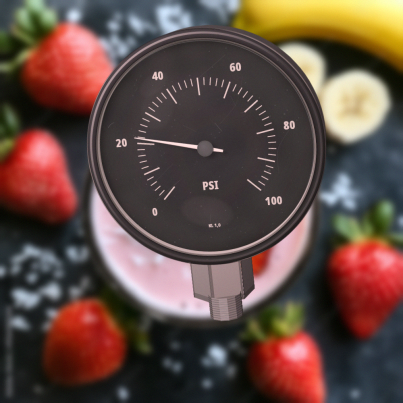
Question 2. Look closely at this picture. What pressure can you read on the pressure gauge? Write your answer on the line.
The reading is 22 psi
